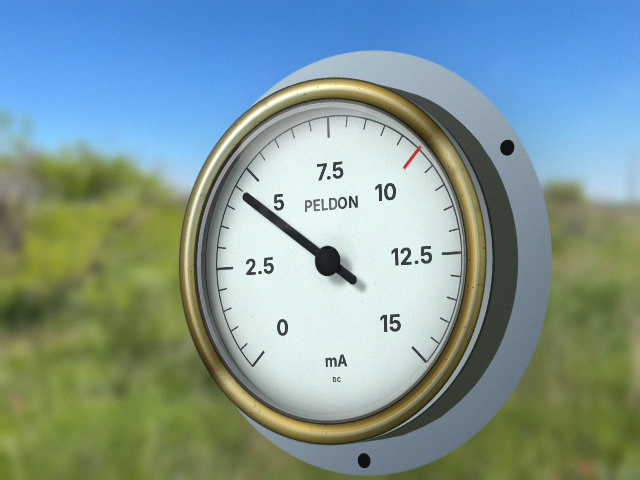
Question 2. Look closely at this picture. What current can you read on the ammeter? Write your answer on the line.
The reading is 4.5 mA
